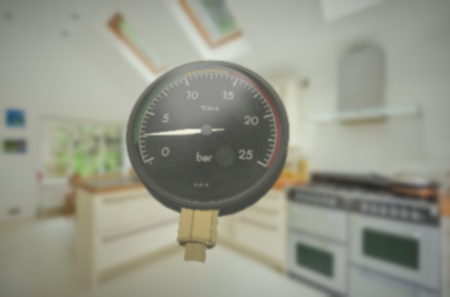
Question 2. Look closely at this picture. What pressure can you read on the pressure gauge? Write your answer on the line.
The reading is 2.5 bar
